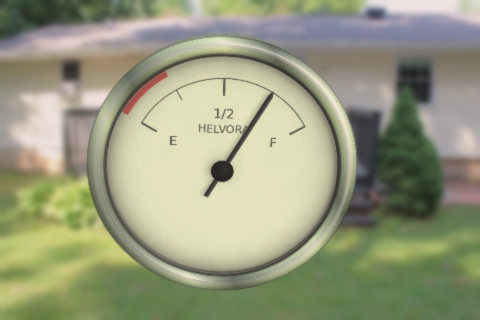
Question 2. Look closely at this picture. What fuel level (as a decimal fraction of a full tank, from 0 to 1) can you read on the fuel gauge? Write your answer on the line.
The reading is 0.75
